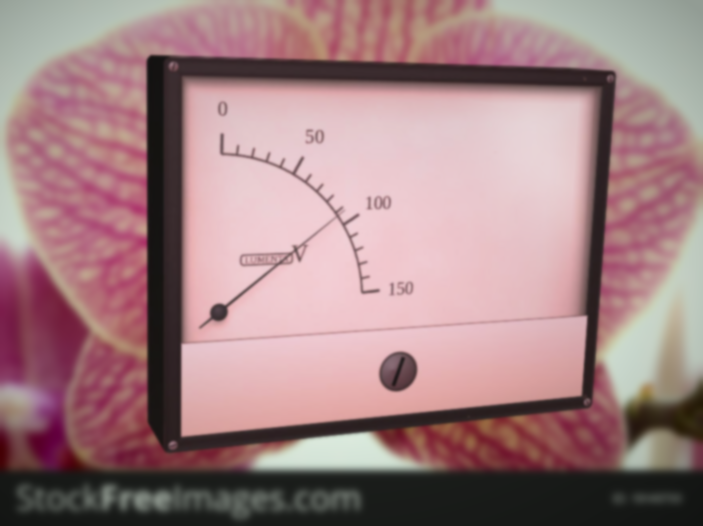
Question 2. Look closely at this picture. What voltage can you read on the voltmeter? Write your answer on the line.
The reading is 90 V
